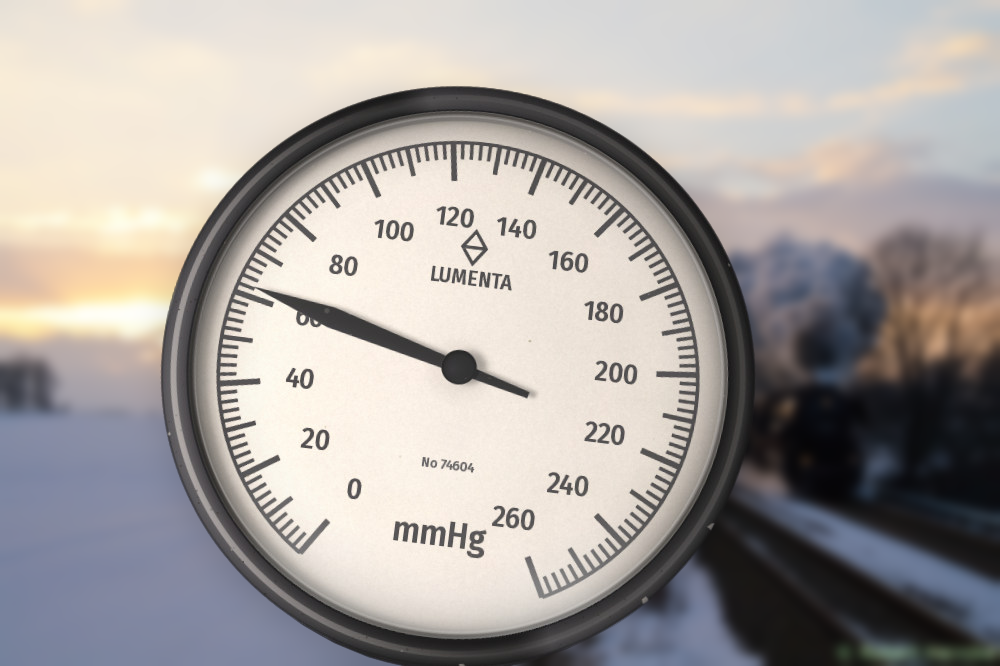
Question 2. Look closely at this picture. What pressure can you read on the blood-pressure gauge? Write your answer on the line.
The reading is 62 mmHg
